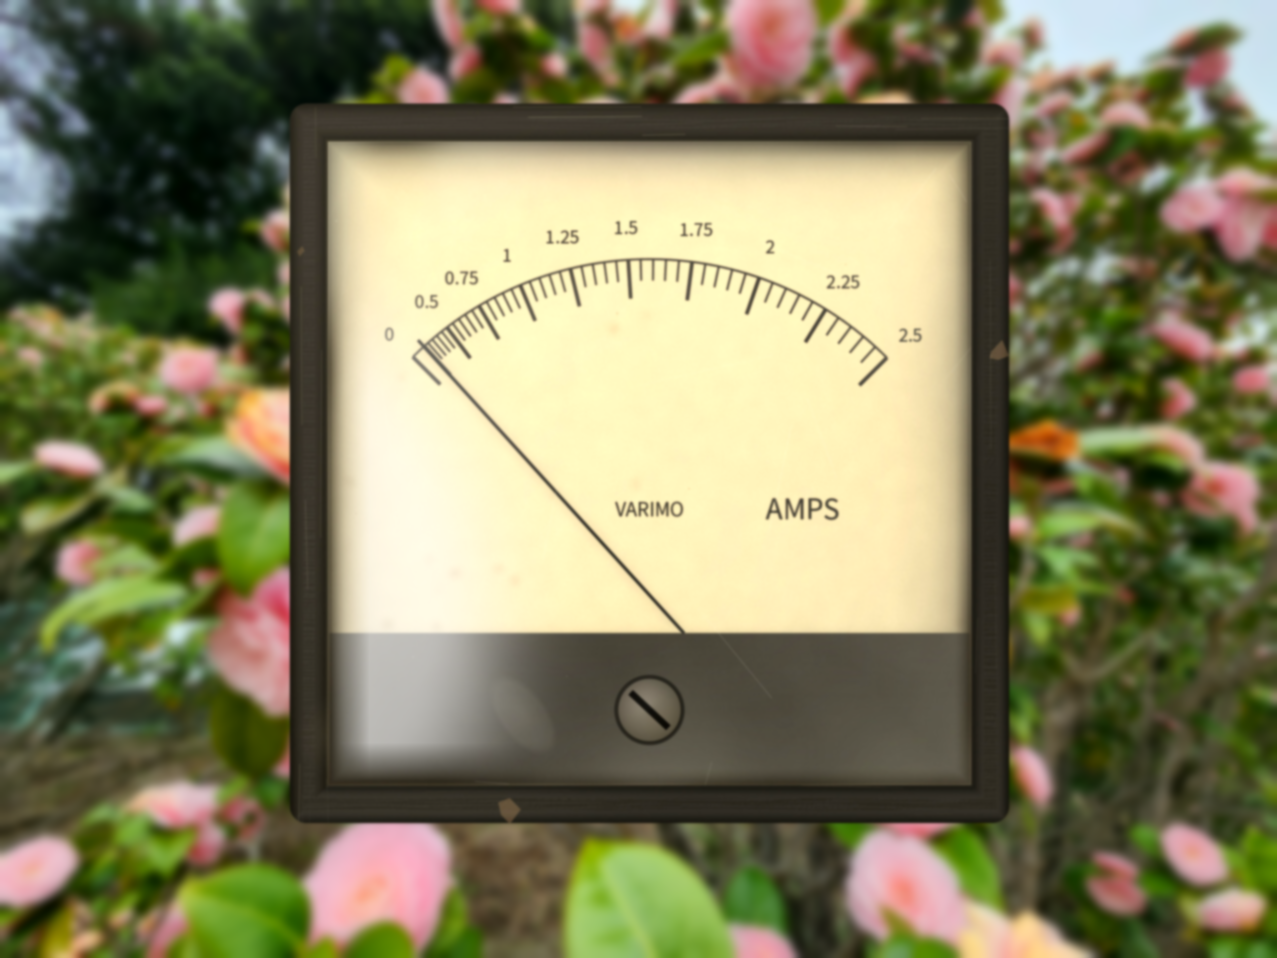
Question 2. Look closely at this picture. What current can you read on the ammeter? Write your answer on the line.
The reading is 0.25 A
